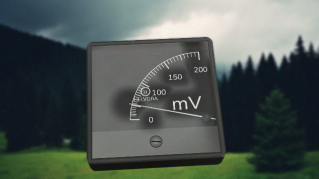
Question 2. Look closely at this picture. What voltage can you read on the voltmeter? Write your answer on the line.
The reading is 50 mV
